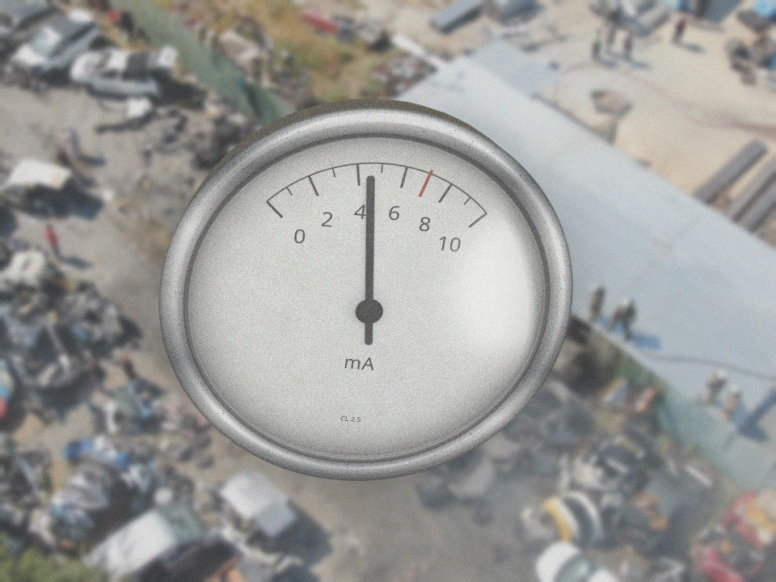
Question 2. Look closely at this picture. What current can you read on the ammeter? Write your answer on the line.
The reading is 4.5 mA
